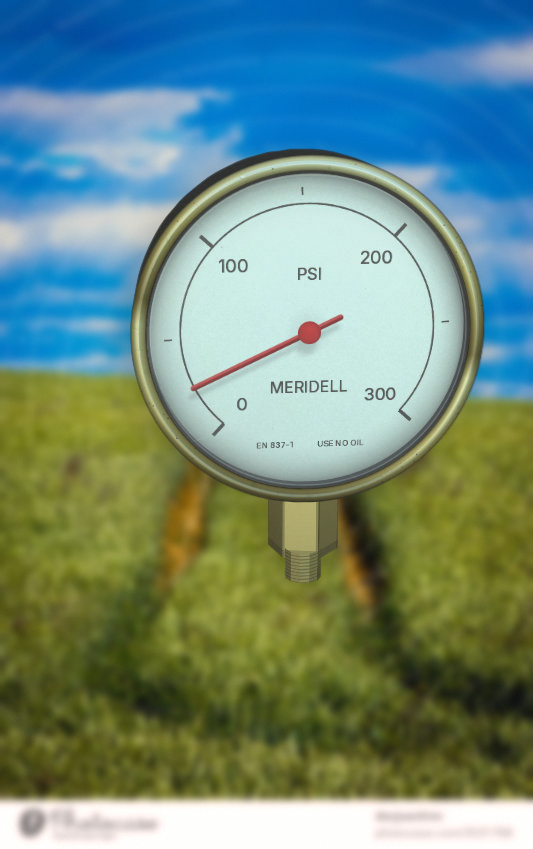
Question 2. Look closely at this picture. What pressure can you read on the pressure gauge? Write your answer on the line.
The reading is 25 psi
